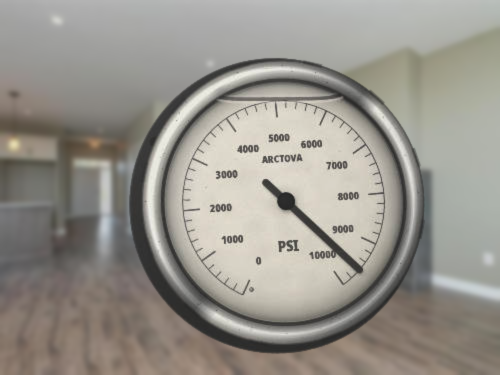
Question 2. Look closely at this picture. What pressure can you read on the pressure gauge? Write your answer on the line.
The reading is 9600 psi
